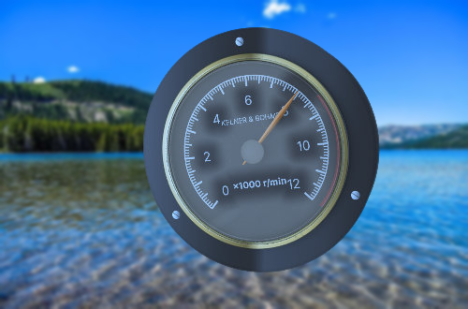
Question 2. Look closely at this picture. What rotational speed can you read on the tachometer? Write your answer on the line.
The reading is 8000 rpm
